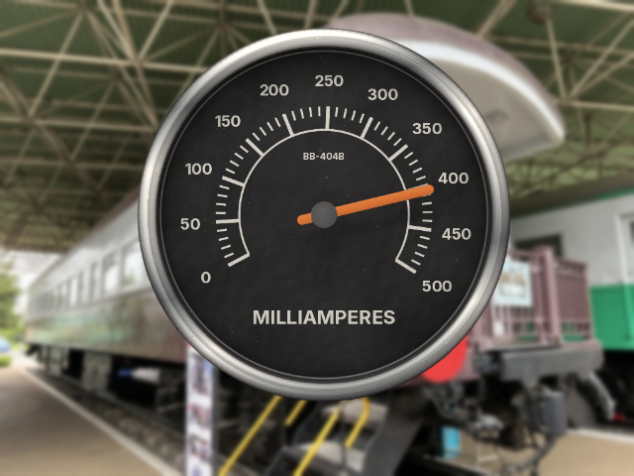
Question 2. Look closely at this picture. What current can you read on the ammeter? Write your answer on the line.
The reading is 405 mA
